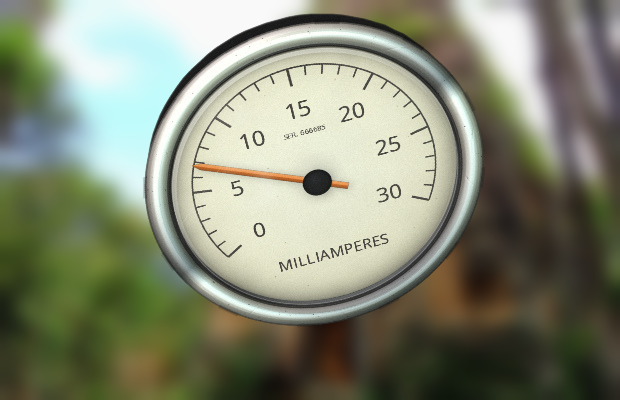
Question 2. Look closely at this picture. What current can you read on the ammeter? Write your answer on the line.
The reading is 7 mA
